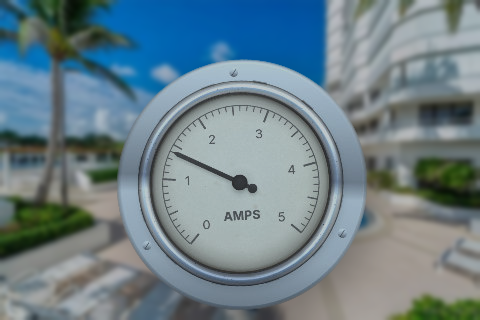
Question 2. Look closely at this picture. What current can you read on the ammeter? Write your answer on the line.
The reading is 1.4 A
